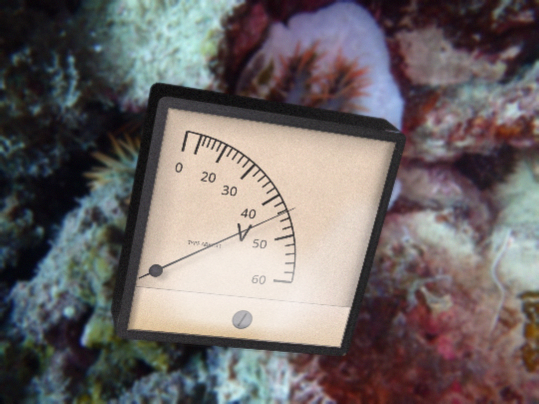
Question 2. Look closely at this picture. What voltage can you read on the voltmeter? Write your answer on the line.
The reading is 44 V
